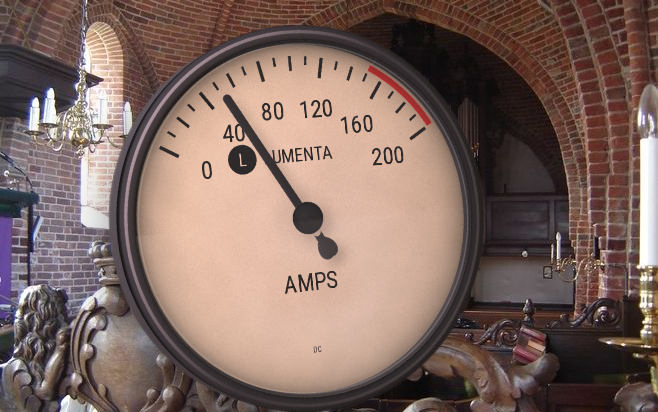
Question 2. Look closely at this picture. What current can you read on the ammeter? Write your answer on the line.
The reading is 50 A
